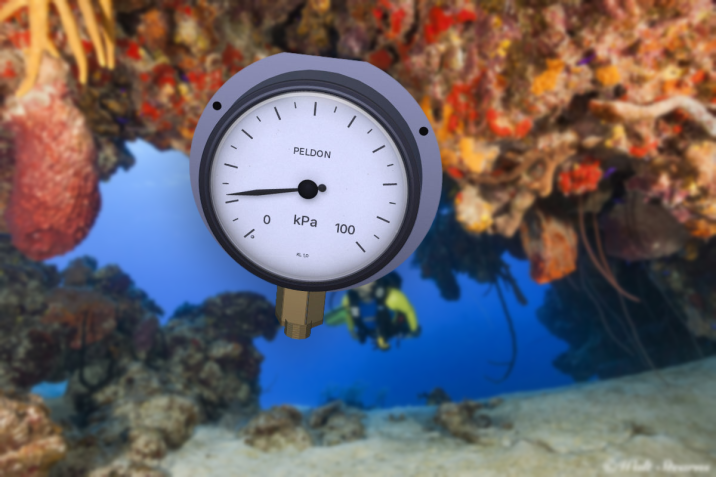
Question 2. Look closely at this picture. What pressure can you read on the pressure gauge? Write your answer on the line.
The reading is 12.5 kPa
